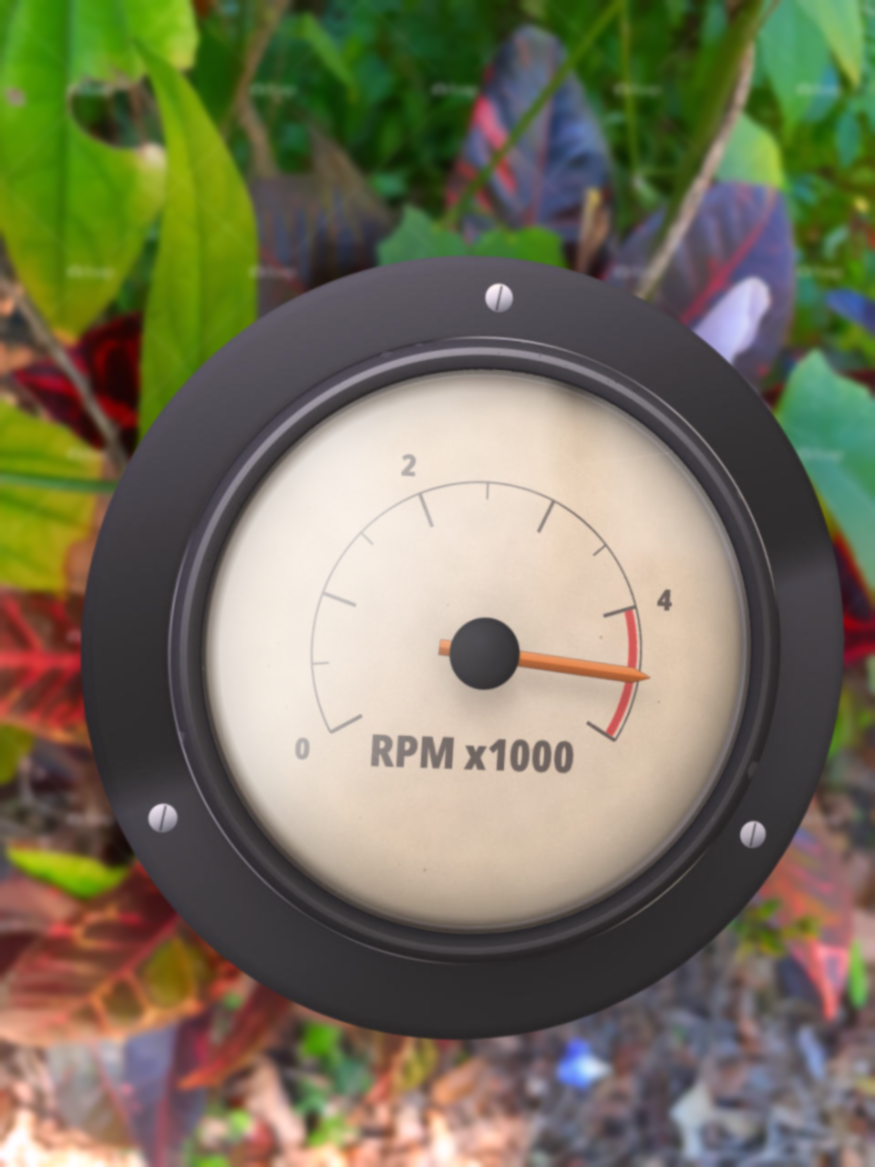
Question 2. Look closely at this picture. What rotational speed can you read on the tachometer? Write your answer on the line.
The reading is 4500 rpm
